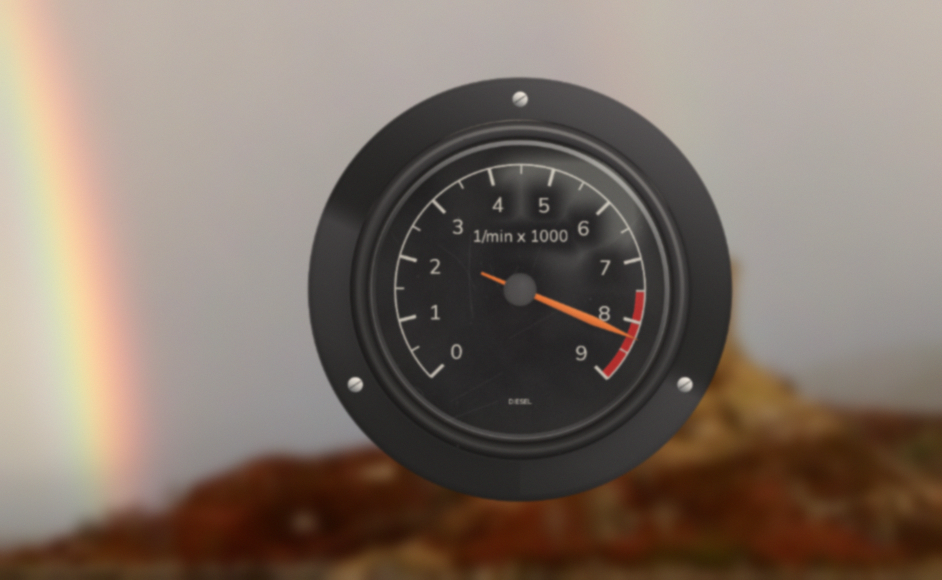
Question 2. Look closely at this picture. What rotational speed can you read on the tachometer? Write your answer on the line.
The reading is 8250 rpm
